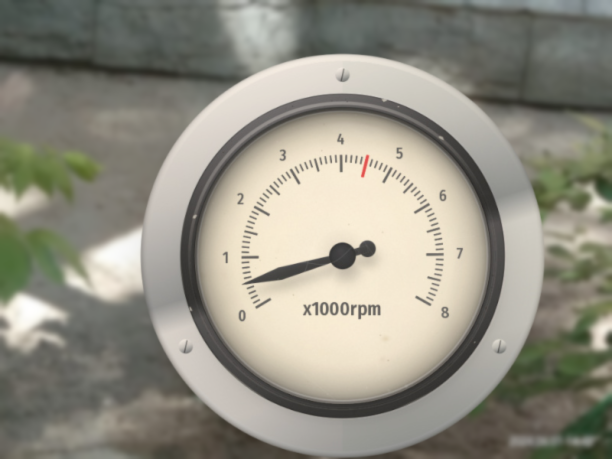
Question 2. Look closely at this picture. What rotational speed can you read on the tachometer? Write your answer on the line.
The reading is 500 rpm
